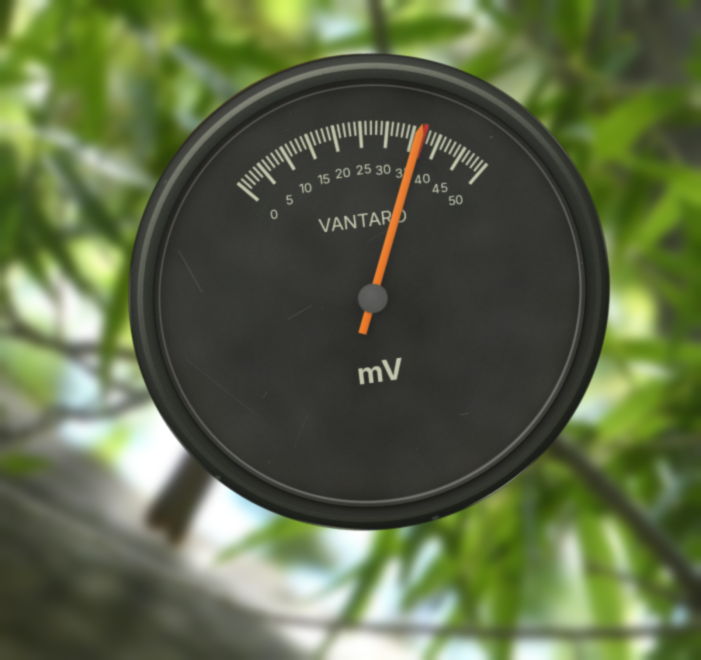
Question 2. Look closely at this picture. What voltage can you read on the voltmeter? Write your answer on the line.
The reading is 36 mV
